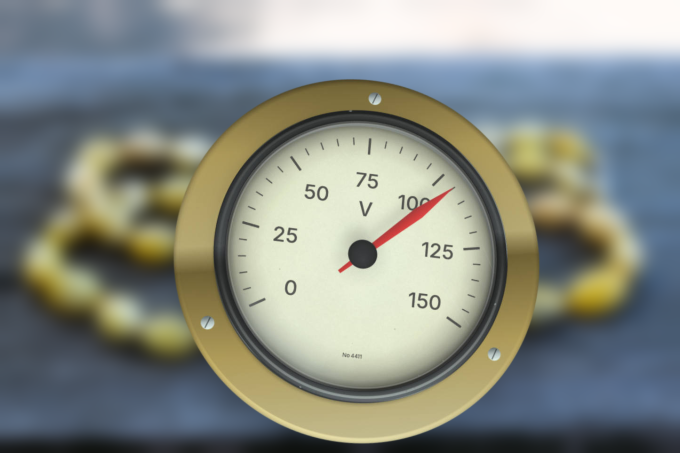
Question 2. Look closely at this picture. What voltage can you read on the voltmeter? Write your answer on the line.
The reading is 105 V
